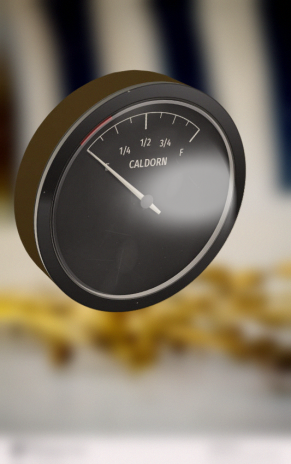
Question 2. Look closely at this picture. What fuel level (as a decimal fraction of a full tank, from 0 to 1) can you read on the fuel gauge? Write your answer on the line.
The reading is 0
